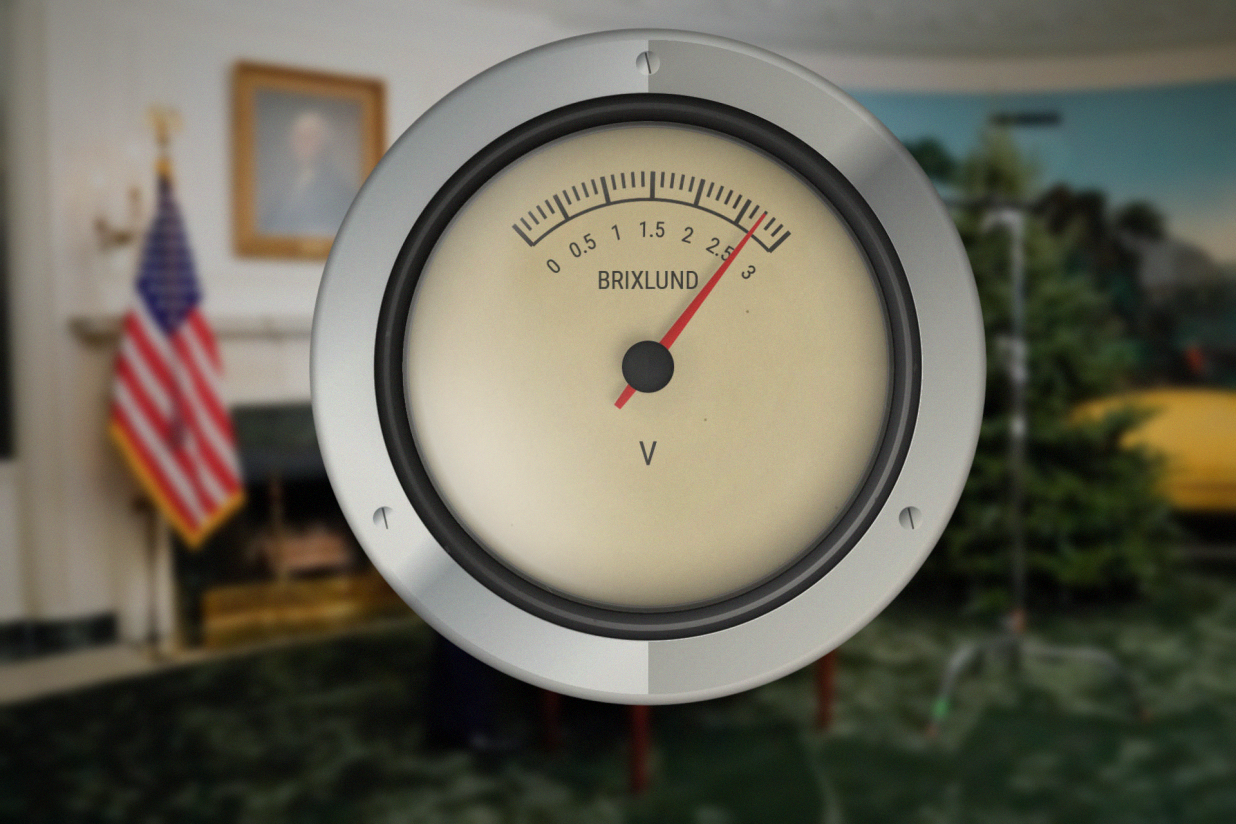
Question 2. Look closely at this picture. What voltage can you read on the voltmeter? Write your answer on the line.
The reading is 2.7 V
